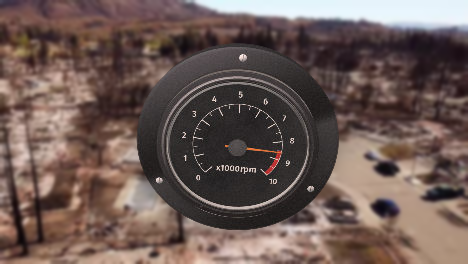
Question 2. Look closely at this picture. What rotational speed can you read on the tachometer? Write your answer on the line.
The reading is 8500 rpm
